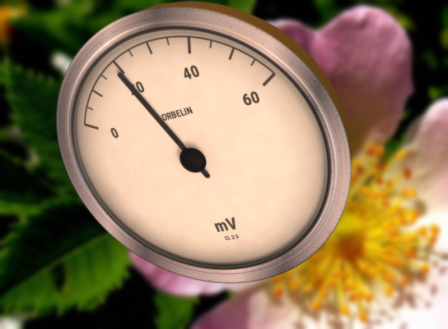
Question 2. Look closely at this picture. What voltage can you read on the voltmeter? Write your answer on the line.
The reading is 20 mV
